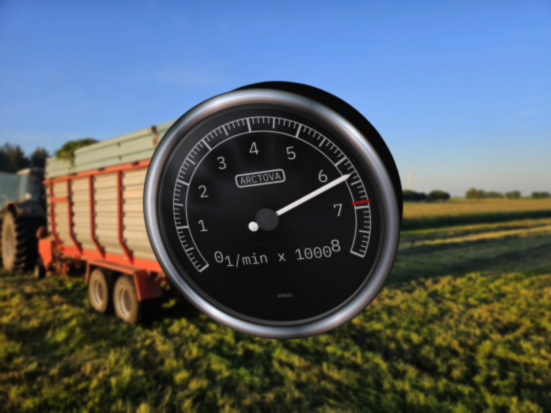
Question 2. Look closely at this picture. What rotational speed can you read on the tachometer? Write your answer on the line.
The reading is 6300 rpm
